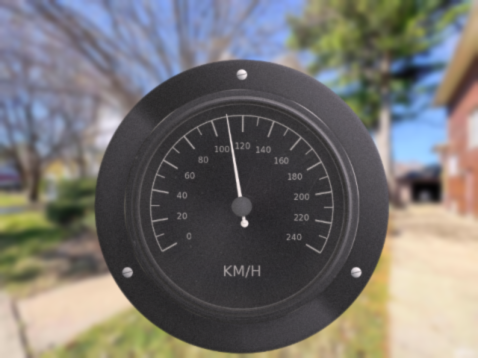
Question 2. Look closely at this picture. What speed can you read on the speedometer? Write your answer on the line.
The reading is 110 km/h
